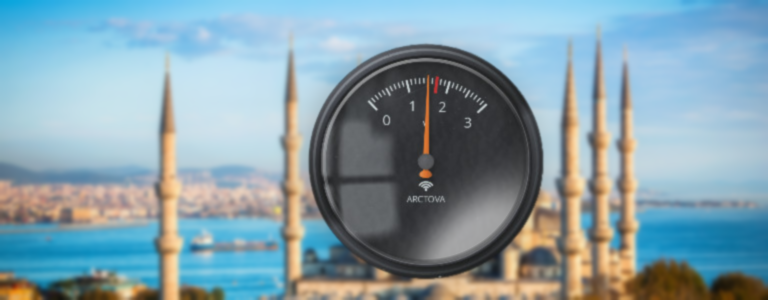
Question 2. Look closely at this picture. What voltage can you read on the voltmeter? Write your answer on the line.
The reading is 1.5 V
